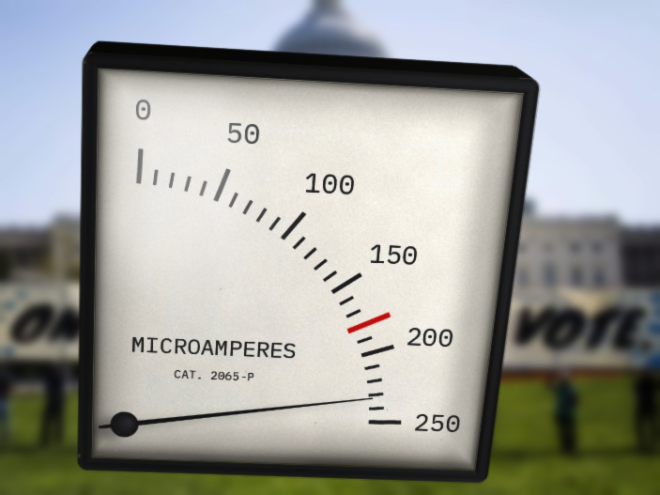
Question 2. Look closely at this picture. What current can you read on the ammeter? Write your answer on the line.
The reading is 230 µA
